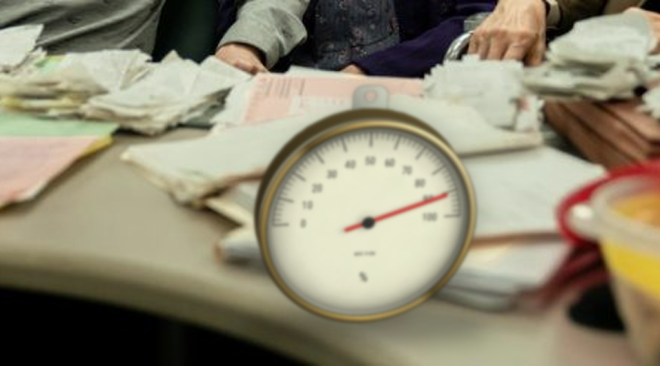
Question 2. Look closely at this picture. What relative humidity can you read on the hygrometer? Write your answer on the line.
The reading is 90 %
